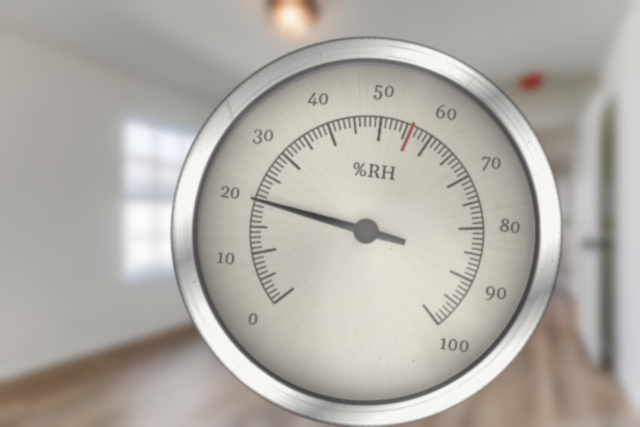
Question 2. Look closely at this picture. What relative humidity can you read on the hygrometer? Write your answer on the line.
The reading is 20 %
